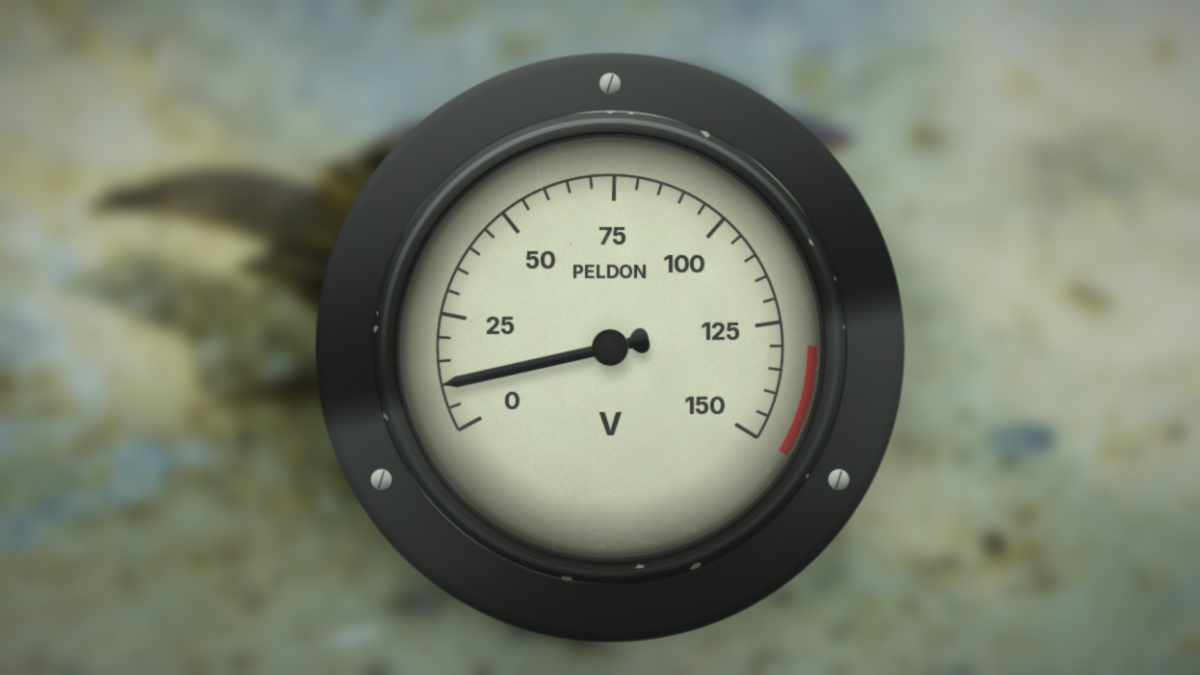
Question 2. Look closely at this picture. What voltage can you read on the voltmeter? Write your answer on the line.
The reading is 10 V
